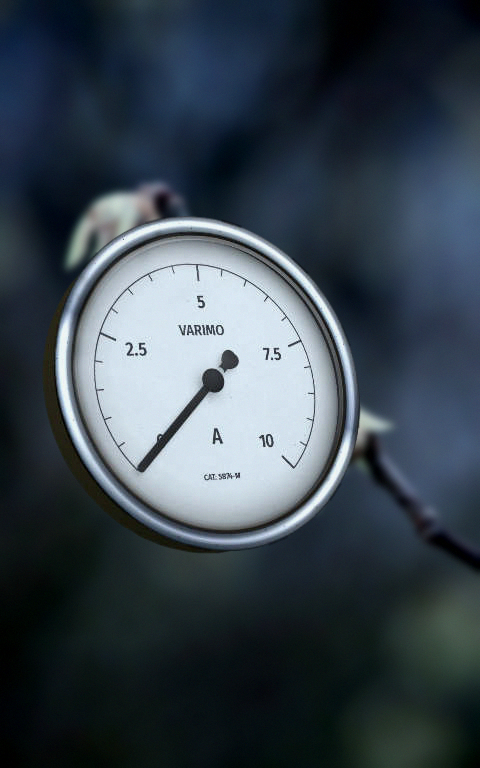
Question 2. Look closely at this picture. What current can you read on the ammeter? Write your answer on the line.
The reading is 0 A
